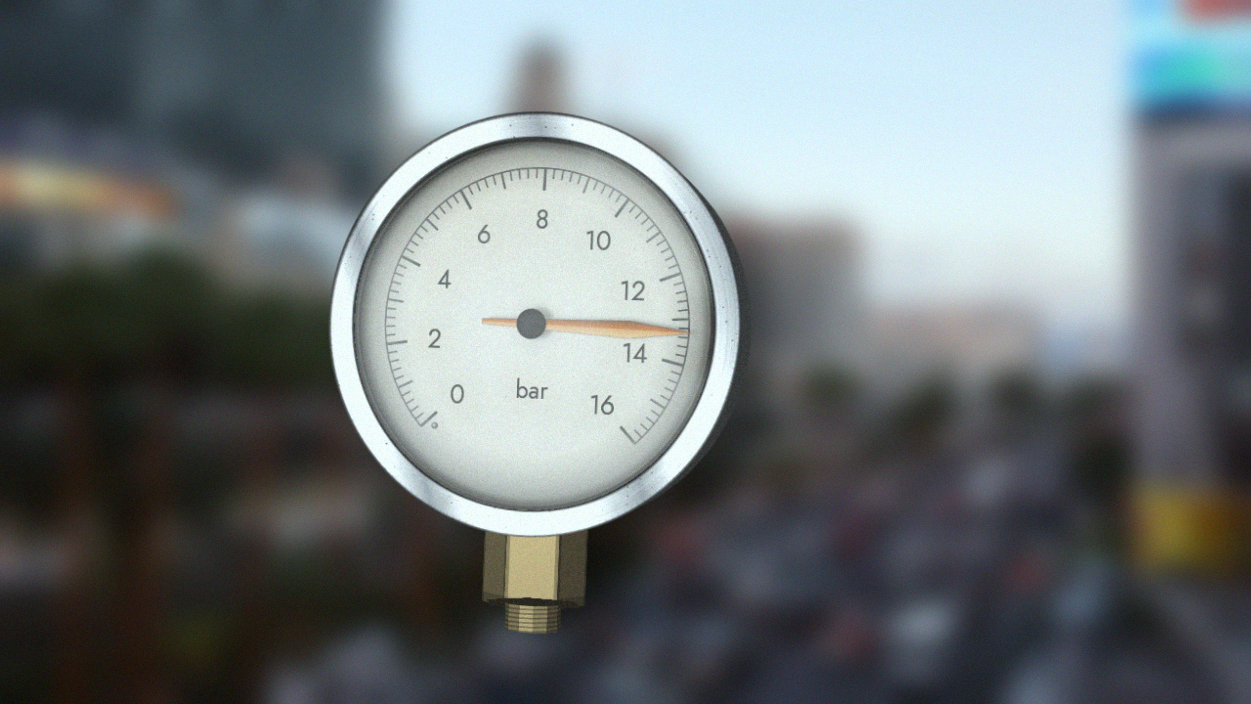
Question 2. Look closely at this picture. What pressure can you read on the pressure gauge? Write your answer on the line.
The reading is 13.3 bar
